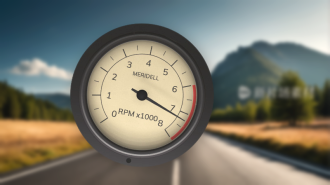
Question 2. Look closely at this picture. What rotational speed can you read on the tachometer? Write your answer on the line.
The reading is 7250 rpm
